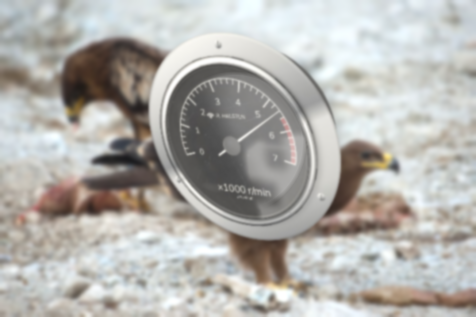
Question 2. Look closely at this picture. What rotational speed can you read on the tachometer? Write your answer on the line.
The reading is 5400 rpm
